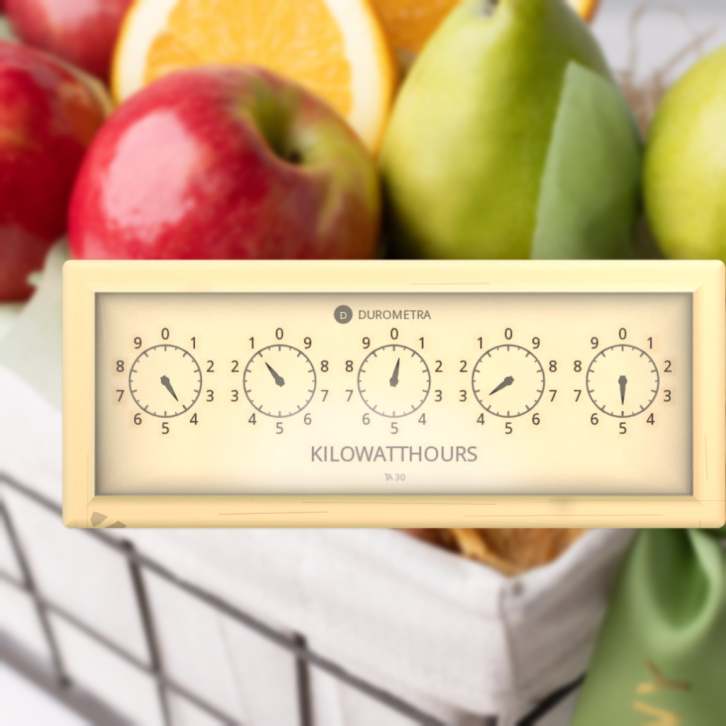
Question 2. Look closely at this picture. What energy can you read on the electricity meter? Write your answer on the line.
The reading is 41035 kWh
